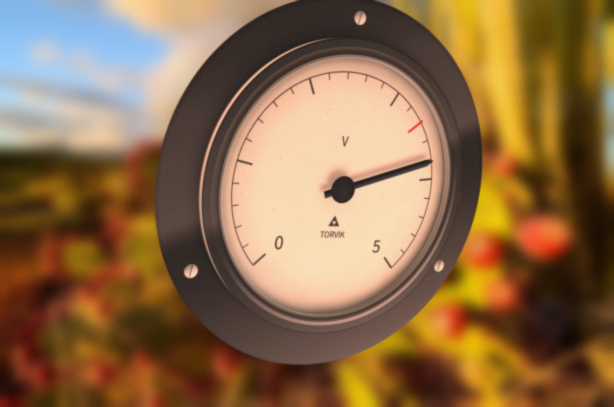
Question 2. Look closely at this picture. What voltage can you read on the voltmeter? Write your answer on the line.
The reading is 3.8 V
